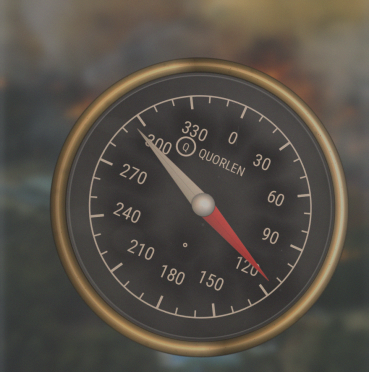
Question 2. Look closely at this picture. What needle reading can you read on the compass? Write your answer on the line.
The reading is 115 °
